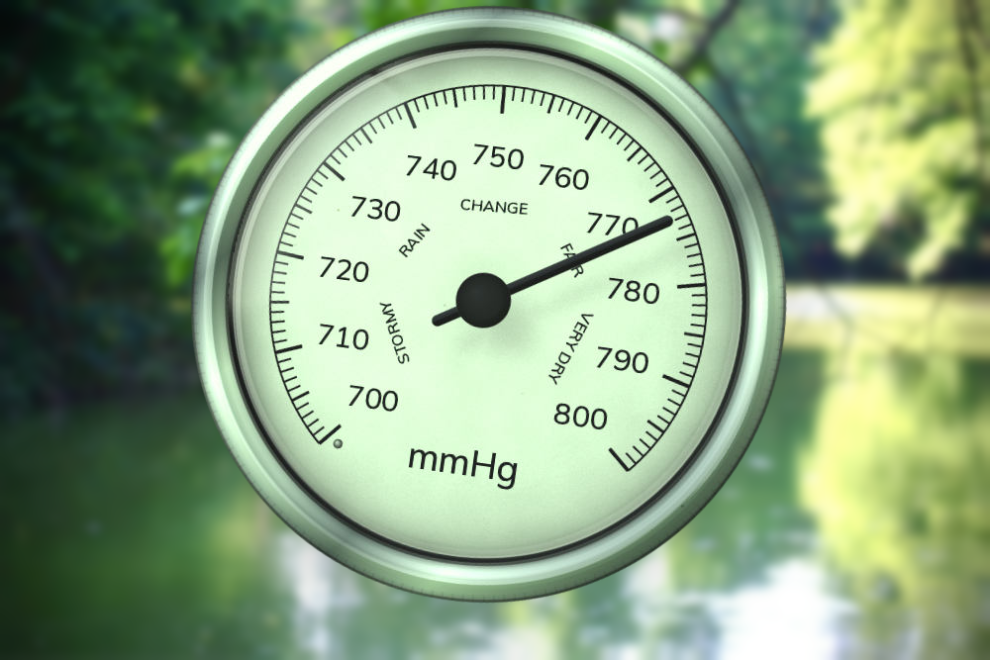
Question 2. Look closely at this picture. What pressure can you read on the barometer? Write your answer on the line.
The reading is 773 mmHg
